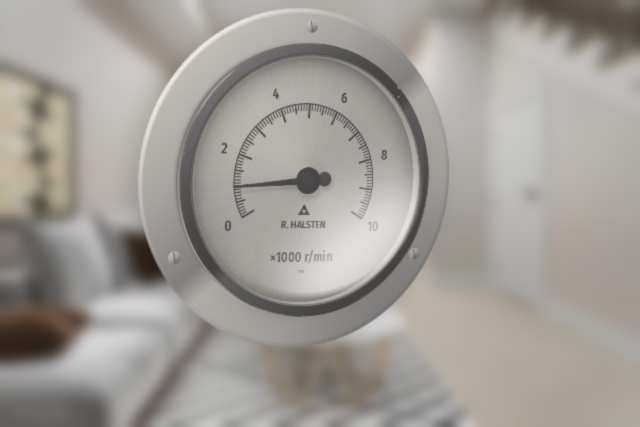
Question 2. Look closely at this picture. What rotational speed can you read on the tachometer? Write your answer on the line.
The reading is 1000 rpm
